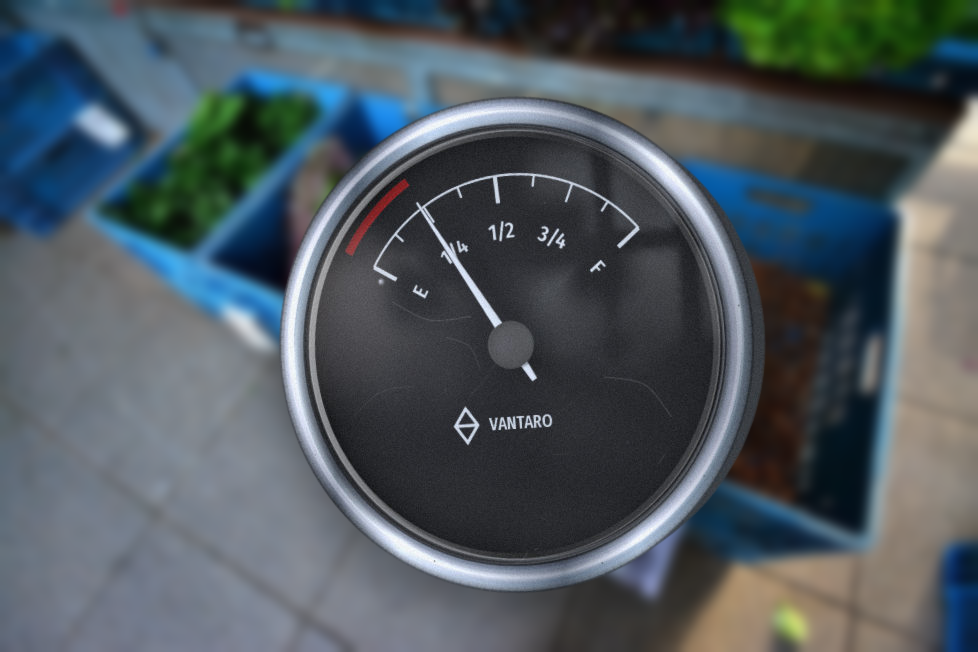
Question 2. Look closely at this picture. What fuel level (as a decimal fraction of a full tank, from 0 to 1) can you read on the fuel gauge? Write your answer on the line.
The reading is 0.25
